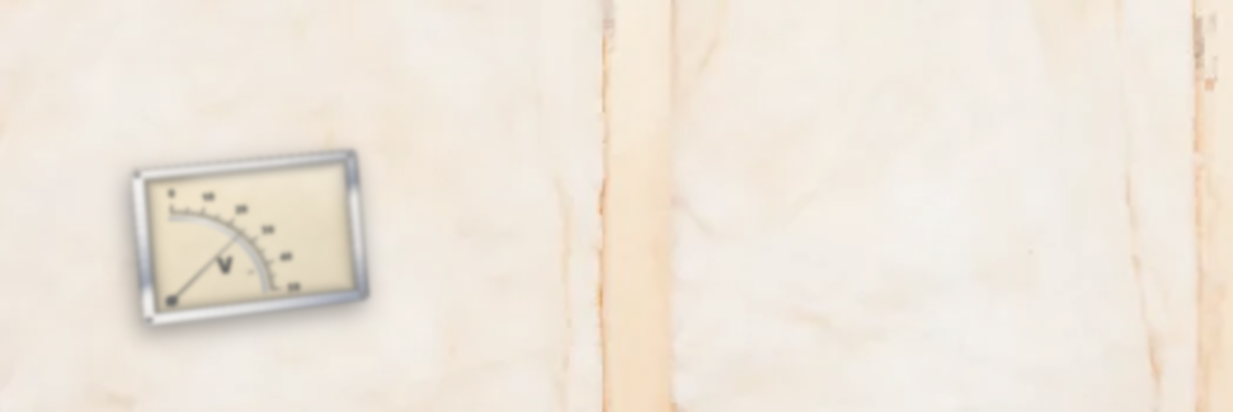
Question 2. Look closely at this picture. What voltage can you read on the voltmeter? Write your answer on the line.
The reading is 25 V
